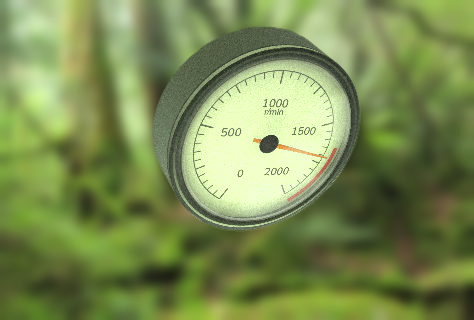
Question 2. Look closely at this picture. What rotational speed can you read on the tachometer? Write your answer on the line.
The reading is 1700 rpm
